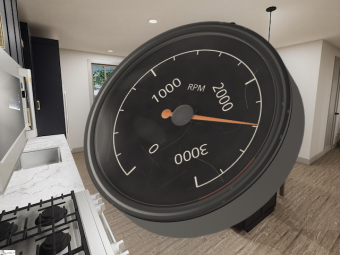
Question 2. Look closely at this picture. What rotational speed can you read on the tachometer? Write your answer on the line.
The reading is 2400 rpm
